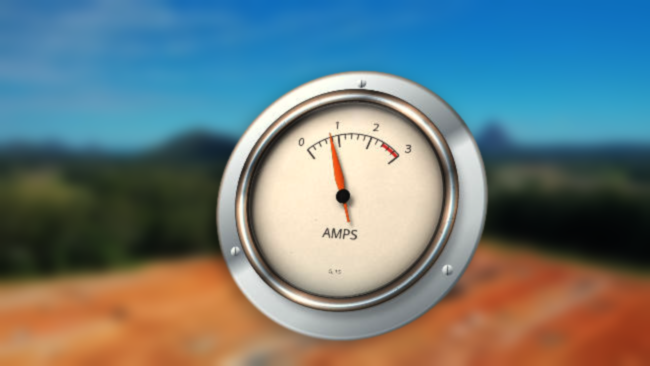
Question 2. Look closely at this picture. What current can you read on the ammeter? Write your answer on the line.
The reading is 0.8 A
